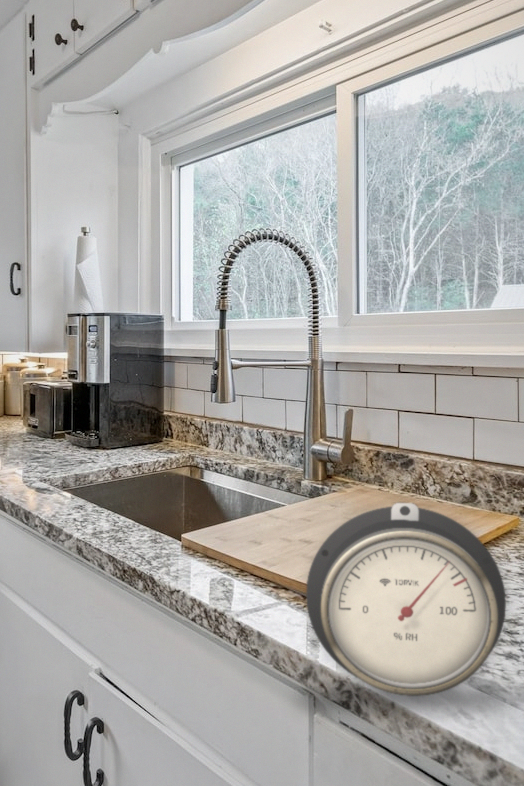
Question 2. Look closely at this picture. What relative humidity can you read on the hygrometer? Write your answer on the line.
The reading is 72 %
